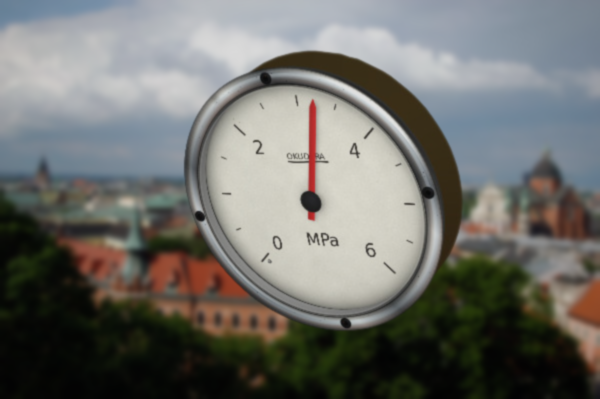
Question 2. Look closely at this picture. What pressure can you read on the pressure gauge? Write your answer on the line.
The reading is 3.25 MPa
